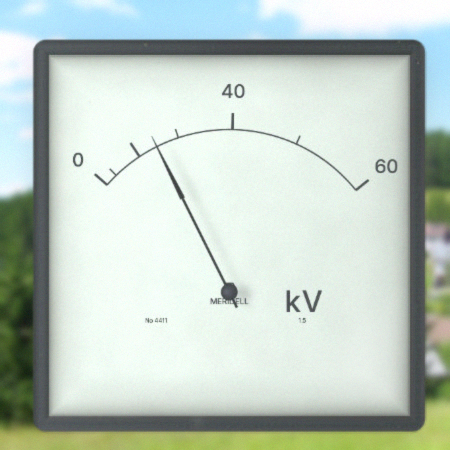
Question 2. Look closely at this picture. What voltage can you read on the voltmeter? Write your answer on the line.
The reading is 25 kV
